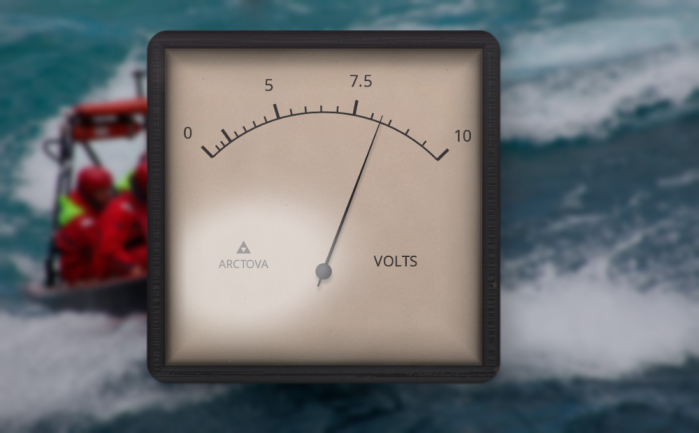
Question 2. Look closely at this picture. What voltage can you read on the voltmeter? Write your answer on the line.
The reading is 8.25 V
